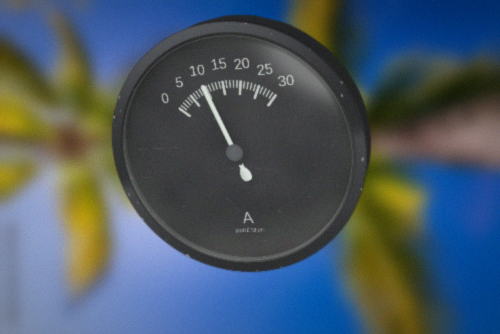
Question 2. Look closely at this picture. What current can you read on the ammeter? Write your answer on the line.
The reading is 10 A
